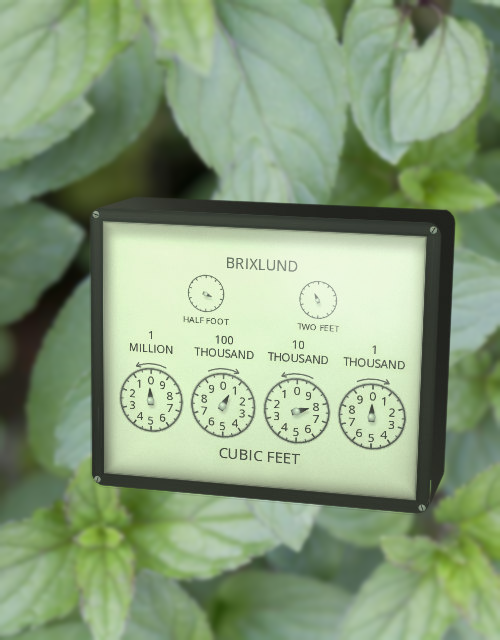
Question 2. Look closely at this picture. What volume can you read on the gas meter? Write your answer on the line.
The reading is 8000 ft³
